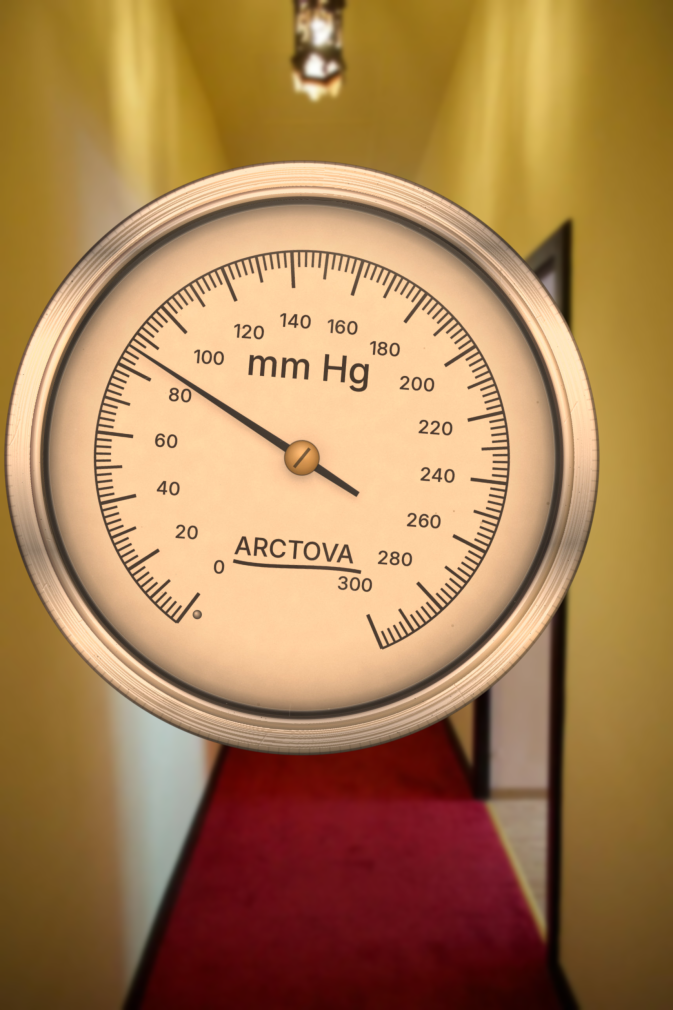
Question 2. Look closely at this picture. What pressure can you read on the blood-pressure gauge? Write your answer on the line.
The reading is 86 mmHg
